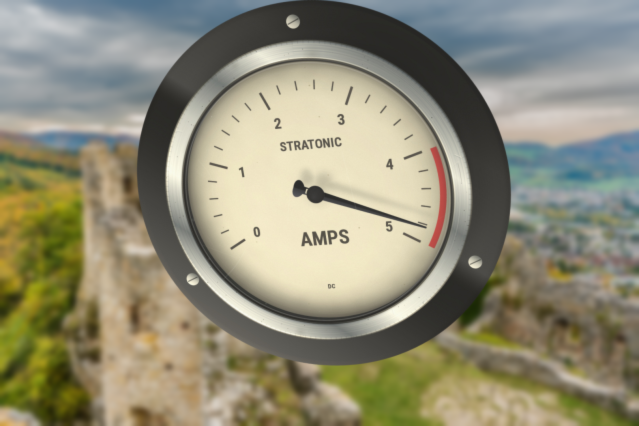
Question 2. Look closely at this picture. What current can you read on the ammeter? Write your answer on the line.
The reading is 4.8 A
